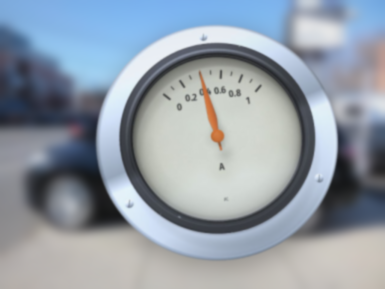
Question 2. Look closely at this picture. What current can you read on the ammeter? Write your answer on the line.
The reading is 0.4 A
